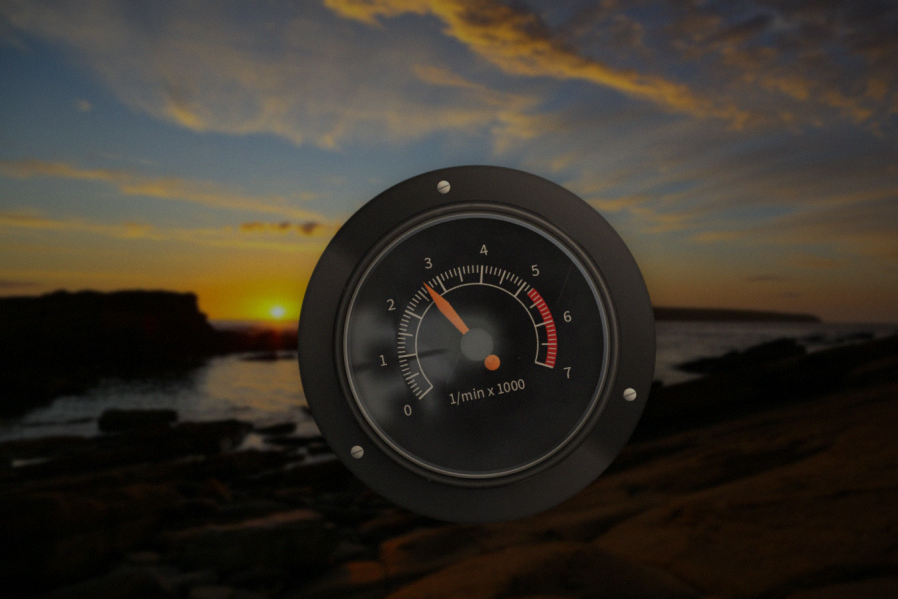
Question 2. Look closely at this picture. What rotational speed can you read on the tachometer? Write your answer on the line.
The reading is 2700 rpm
